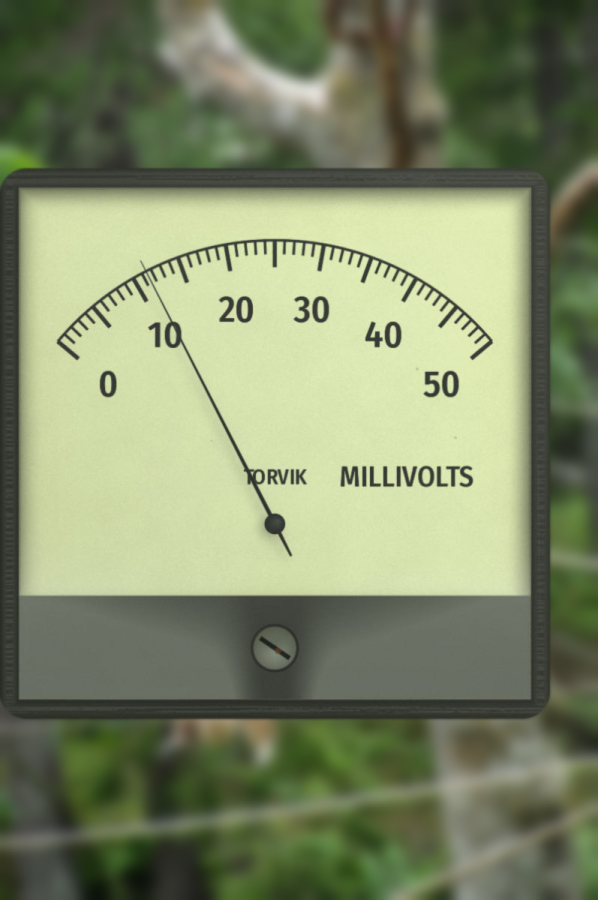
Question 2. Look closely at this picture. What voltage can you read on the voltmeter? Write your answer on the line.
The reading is 11.5 mV
